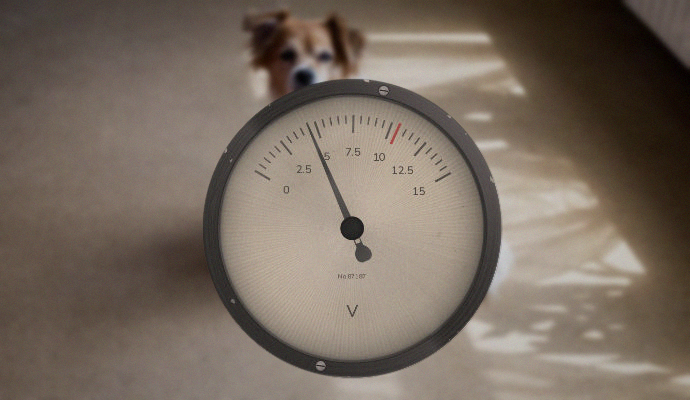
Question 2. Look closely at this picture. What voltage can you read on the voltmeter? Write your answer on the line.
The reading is 4.5 V
